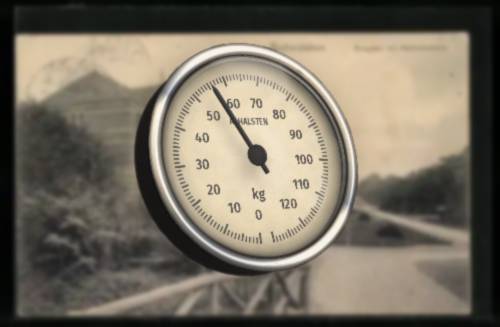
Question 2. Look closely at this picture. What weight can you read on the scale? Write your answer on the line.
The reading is 55 kg
